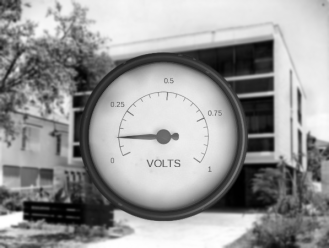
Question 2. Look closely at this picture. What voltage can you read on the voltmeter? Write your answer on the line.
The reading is 0.1 V
